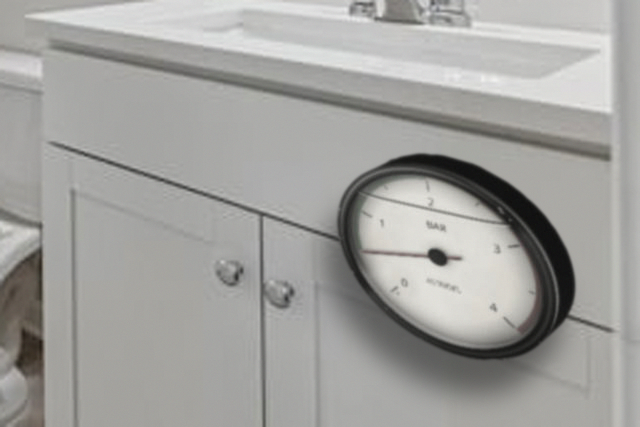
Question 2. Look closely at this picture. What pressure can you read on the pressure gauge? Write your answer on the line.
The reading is 0.5 bar
